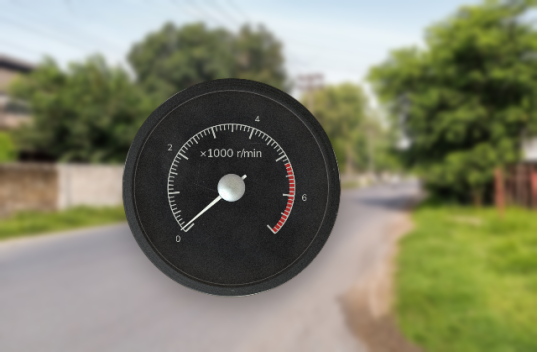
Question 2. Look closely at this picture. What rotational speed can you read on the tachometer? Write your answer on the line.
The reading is 100 rpm
